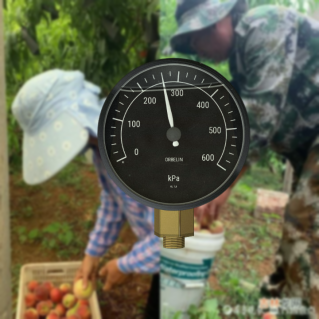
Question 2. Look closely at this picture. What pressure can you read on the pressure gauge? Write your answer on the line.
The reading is 260 kPa
